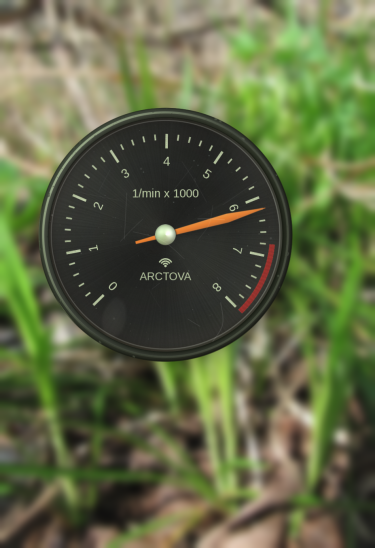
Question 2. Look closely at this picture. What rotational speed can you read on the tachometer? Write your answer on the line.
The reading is 6200 rpm
